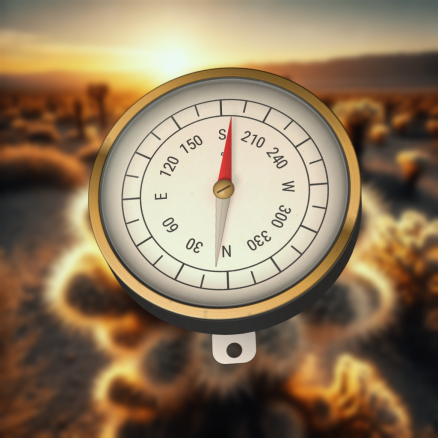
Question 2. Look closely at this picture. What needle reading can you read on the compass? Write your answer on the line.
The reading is 187.5 °
